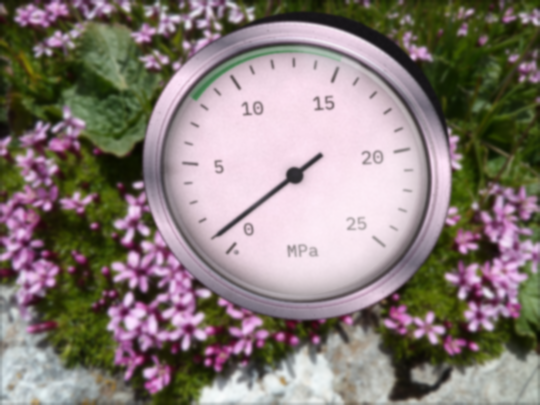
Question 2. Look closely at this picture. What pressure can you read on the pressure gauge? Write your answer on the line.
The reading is 1 MPa
